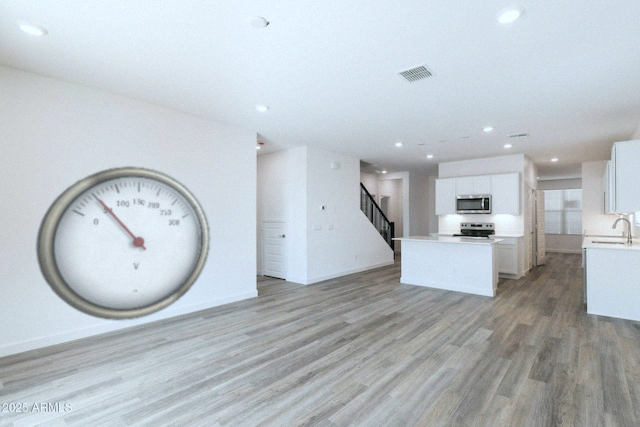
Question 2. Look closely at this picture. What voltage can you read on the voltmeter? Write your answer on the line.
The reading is 50 V
